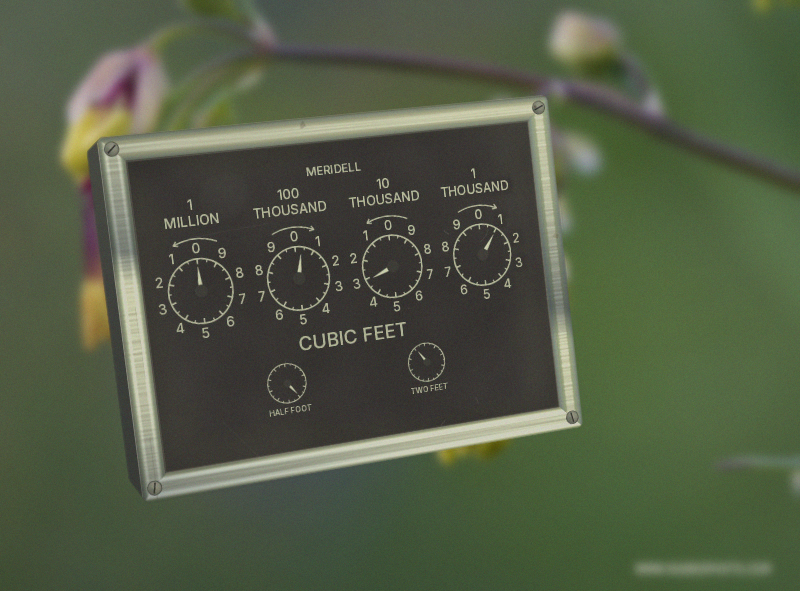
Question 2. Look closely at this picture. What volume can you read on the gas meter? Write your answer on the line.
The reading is 3100 ft³
